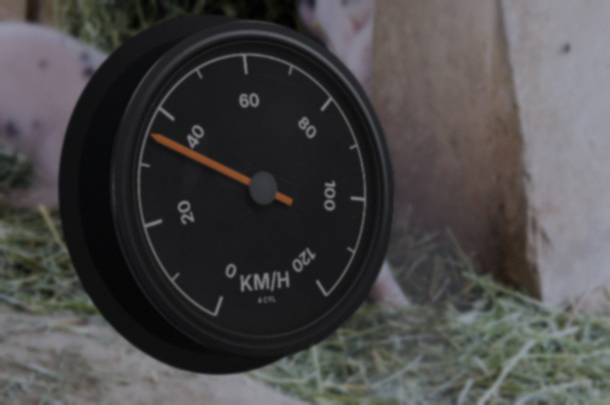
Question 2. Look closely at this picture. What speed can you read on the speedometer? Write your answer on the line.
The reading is 35 km/h
